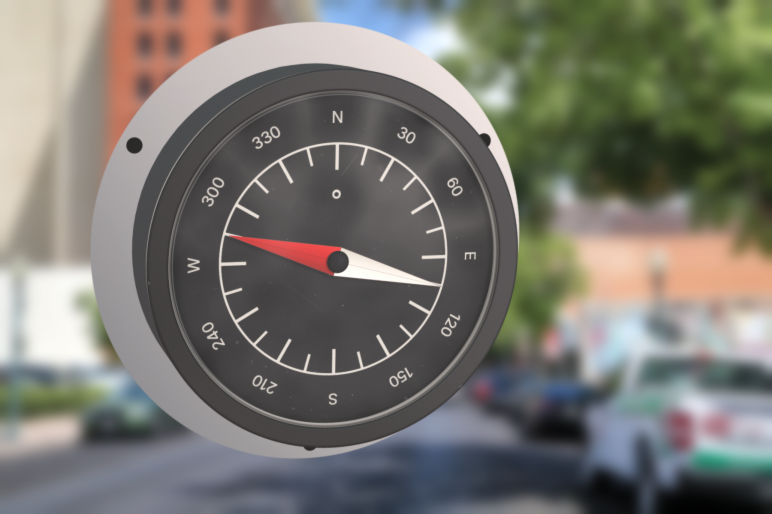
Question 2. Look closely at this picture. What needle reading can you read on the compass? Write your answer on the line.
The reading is 285 °
